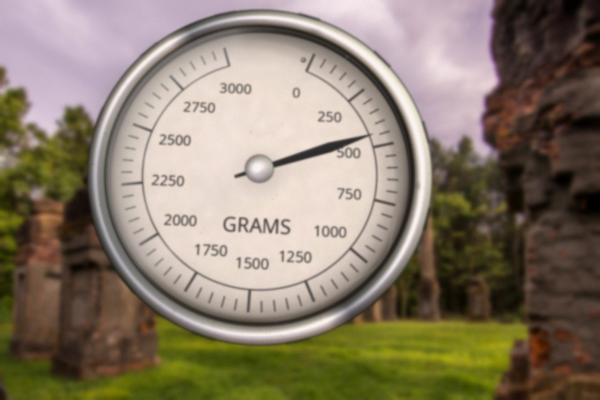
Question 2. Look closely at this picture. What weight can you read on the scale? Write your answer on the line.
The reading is 450 g
